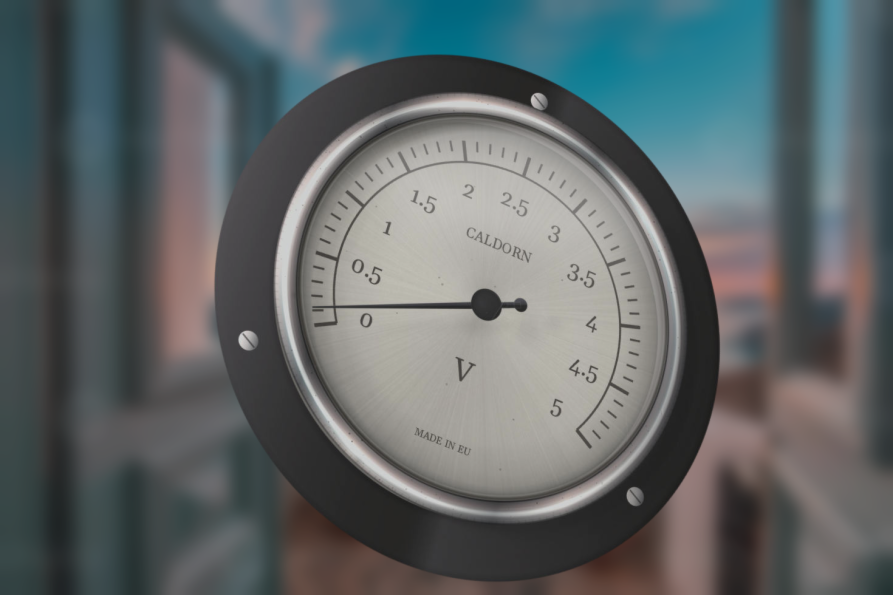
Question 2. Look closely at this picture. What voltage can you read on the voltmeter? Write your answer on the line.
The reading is 0.1 V
